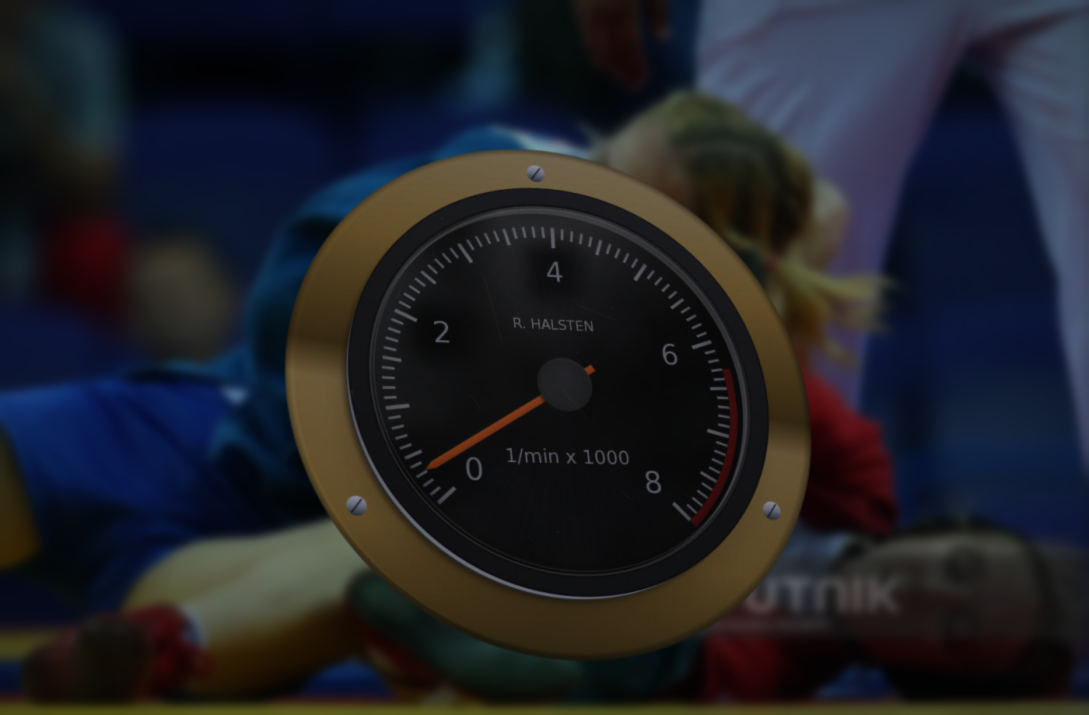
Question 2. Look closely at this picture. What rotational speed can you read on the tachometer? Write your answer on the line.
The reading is 300 rpm
